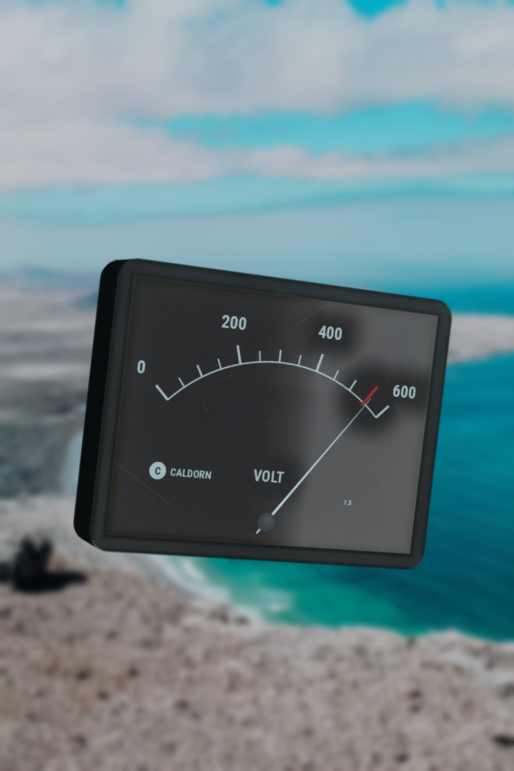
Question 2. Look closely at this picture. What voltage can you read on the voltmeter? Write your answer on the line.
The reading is 550 V
